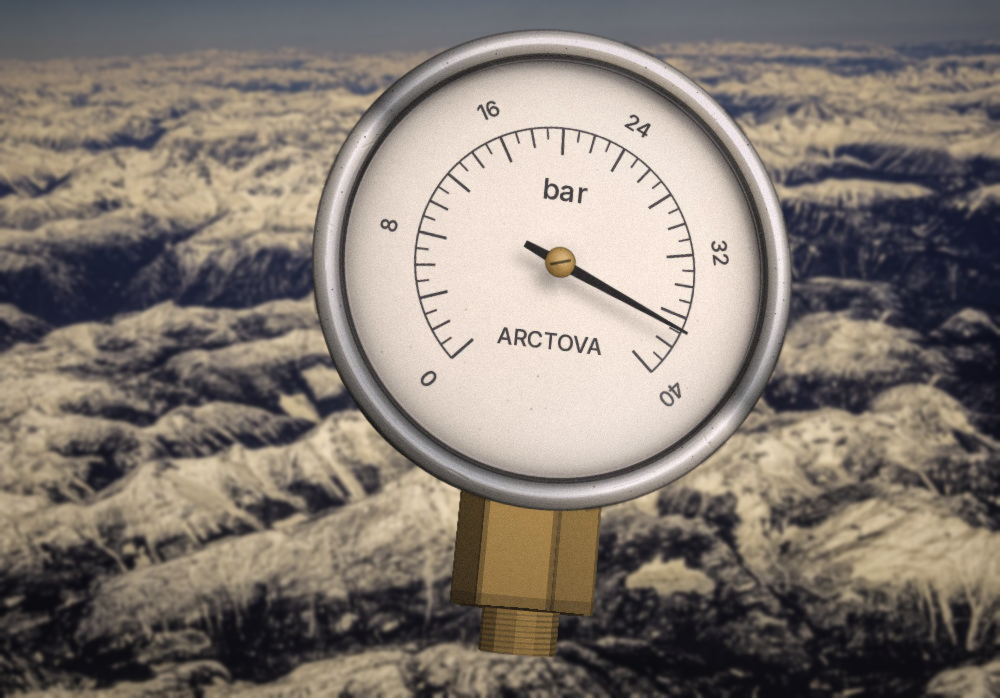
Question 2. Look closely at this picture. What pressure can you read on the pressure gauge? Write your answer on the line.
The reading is 37 bar
